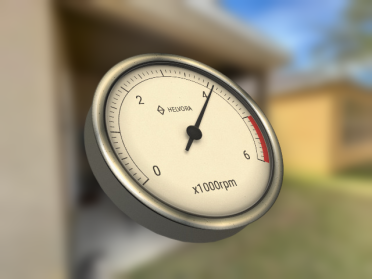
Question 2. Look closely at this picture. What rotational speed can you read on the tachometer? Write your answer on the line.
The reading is 4100 rpm
